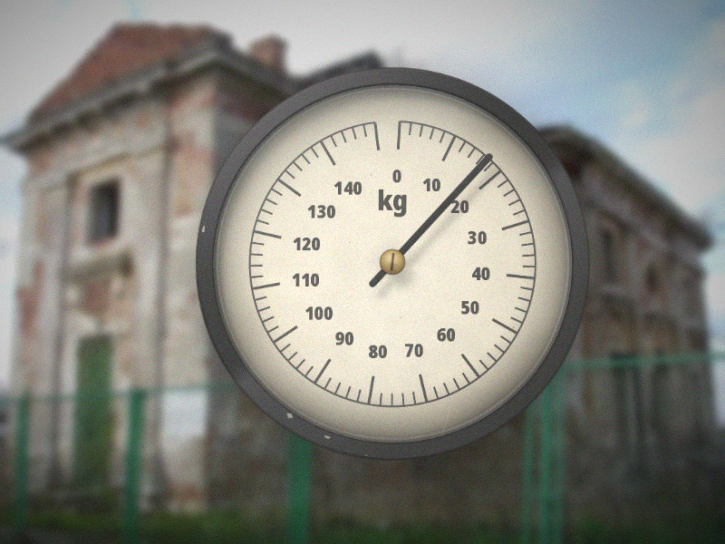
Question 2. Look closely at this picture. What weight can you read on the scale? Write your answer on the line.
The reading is 17 kg
